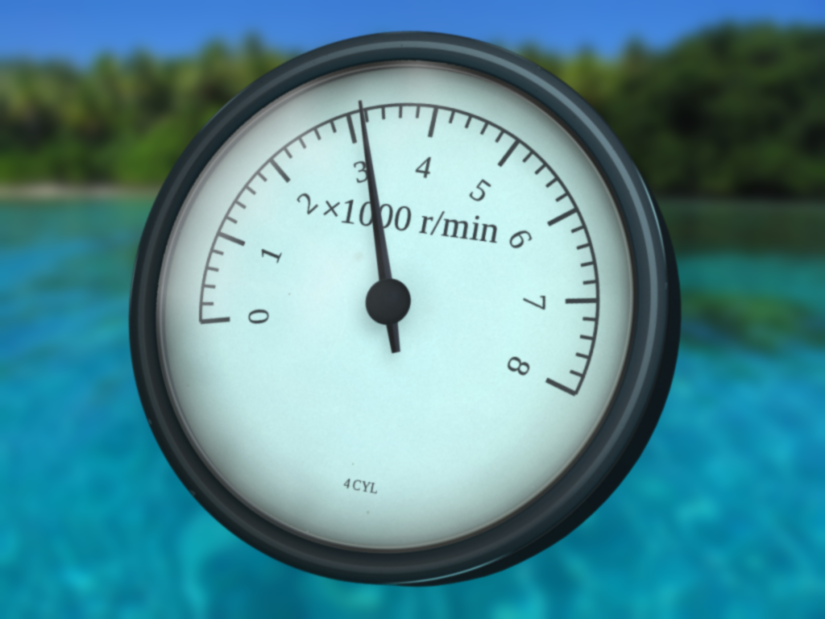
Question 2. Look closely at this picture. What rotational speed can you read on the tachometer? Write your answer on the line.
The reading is 3200 rpm
